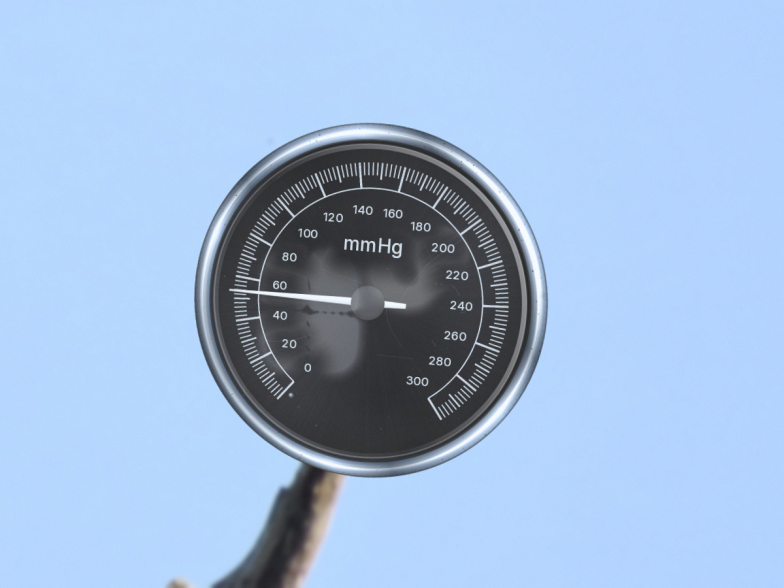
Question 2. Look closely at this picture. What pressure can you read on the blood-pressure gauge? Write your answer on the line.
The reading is 54 mmHg
